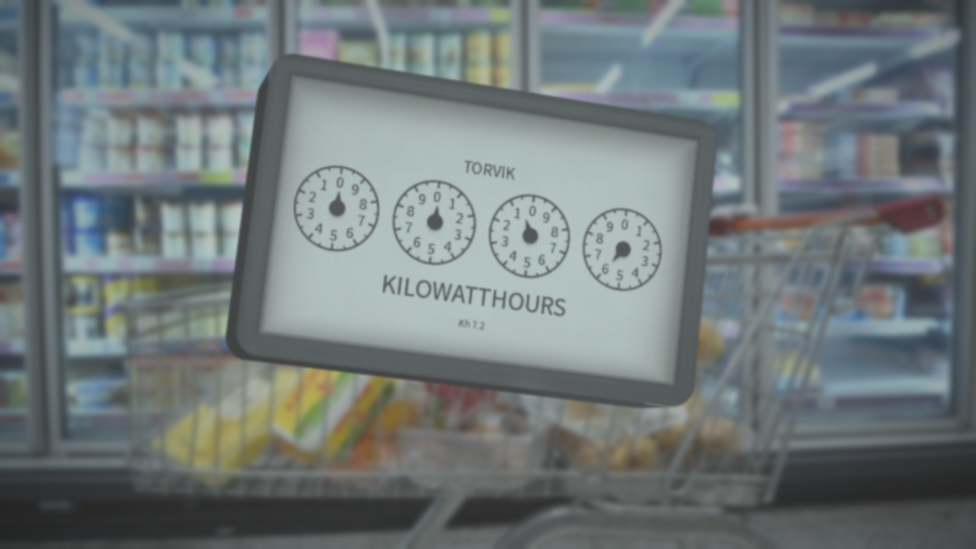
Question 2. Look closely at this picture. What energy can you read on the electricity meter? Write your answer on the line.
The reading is 6 kWh
